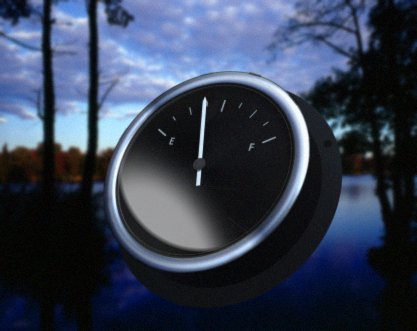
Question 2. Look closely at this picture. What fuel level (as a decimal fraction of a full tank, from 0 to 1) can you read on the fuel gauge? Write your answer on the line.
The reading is 0.375
